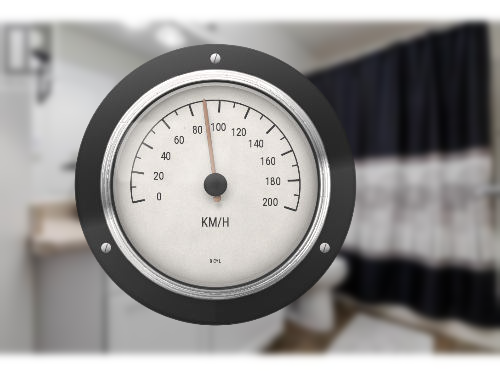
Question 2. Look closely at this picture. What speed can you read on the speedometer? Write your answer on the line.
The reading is 90 km/h
